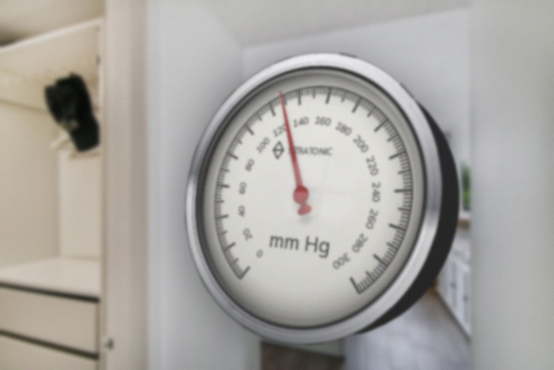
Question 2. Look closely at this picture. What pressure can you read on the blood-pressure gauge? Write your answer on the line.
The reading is 130 mmHg
